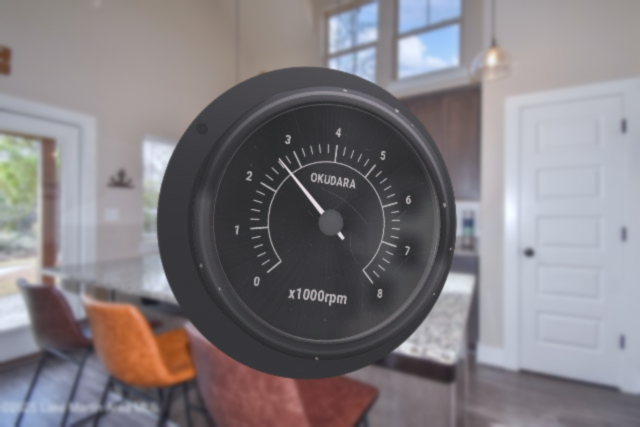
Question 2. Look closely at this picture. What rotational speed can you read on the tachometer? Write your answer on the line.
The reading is 2600 rpm
